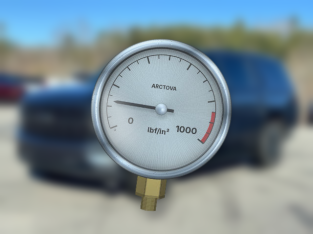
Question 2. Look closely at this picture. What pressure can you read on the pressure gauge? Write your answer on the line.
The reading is 125 psi
